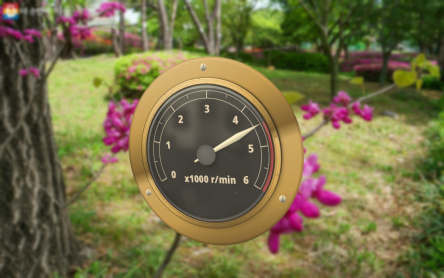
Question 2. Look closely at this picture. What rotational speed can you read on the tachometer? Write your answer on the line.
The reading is 4500 rpm
